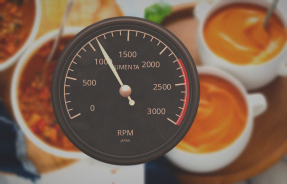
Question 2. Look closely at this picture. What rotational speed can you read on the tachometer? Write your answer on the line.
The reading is 1100 rpm
